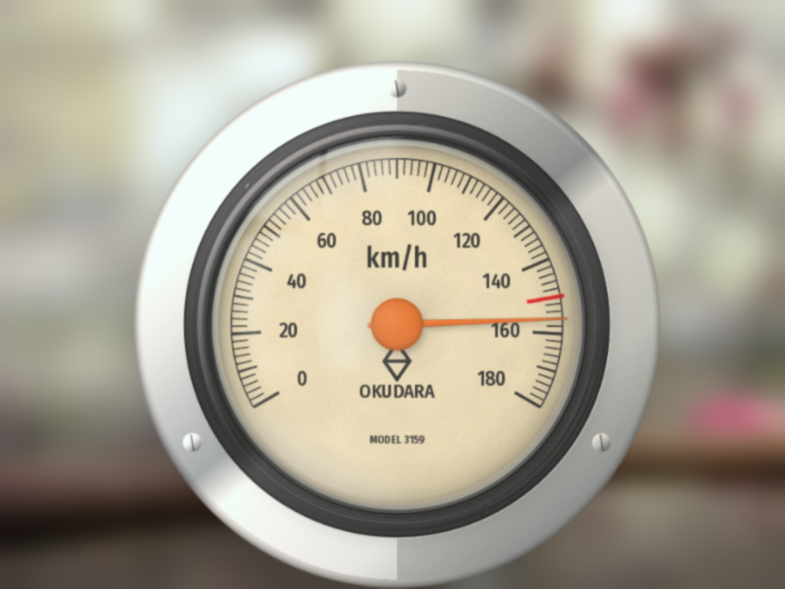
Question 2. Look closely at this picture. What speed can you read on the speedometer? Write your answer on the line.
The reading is 156 km/h
